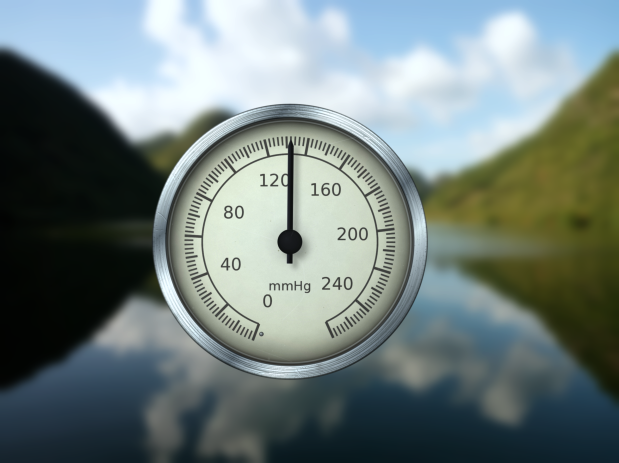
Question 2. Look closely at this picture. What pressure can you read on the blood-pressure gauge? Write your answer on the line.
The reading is 132 mmHg
